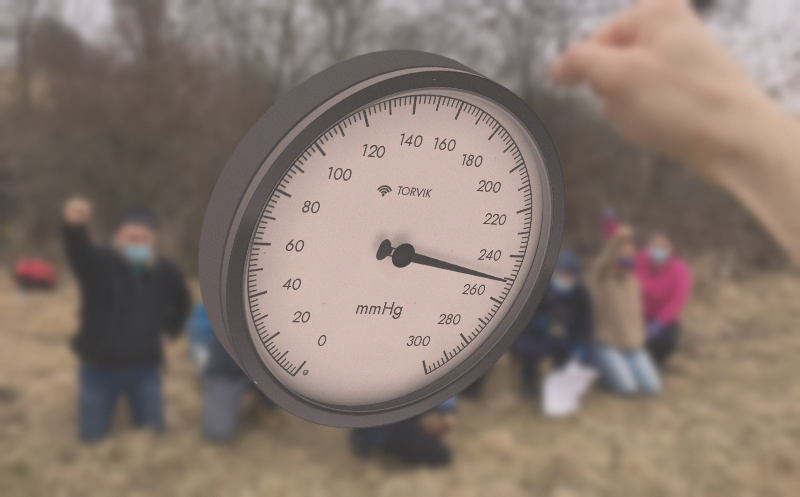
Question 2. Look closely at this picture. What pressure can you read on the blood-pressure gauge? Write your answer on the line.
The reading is 250 mmHg
